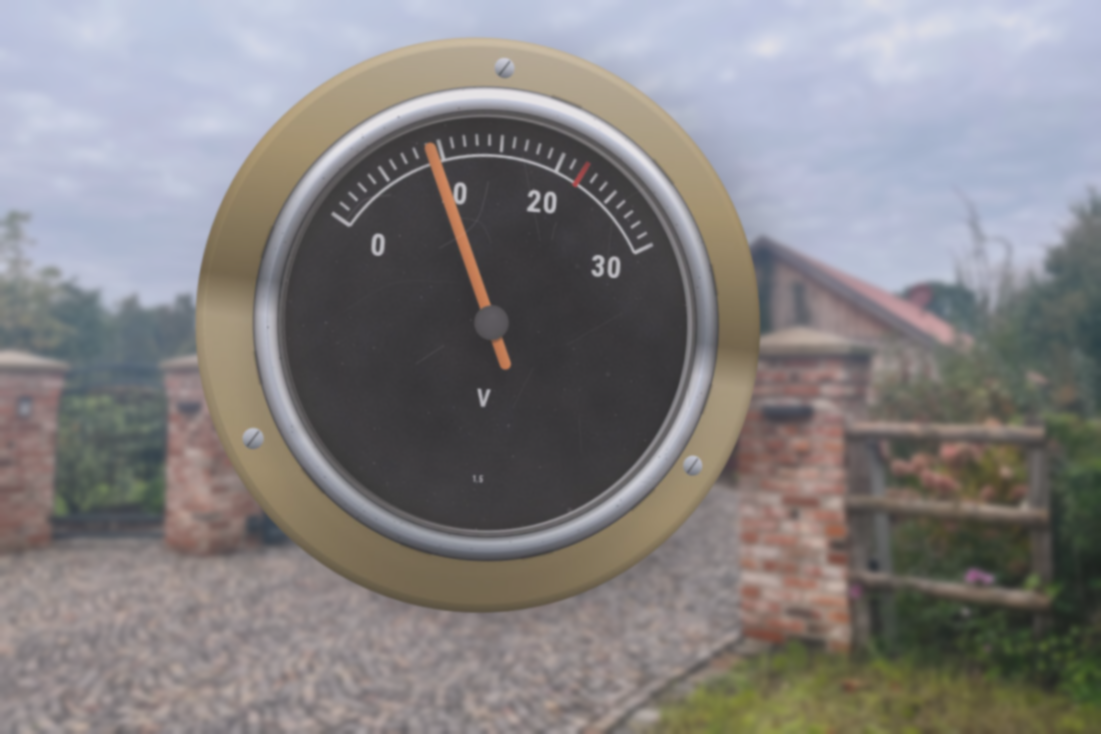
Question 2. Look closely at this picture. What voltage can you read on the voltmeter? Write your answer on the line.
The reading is 9 V
